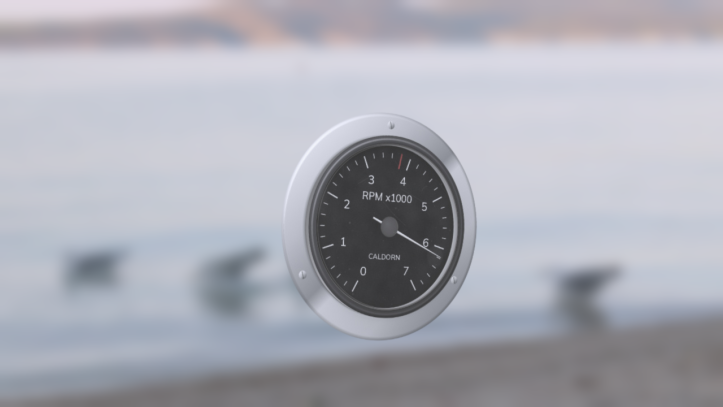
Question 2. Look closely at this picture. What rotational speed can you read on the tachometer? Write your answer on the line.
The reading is 6200 rpm
